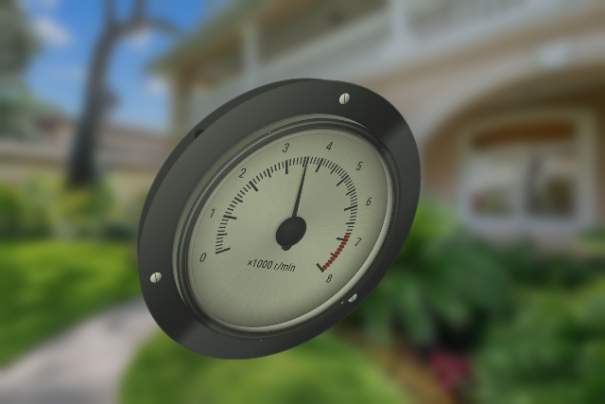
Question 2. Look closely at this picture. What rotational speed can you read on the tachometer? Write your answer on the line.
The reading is 3500 rpm
